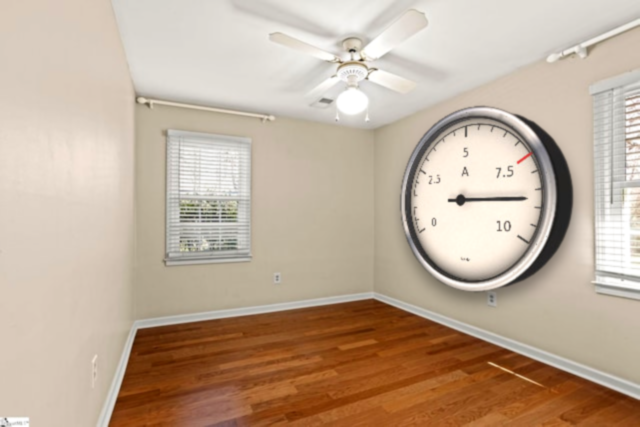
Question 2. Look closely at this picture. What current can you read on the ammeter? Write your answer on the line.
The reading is 8.75 A
